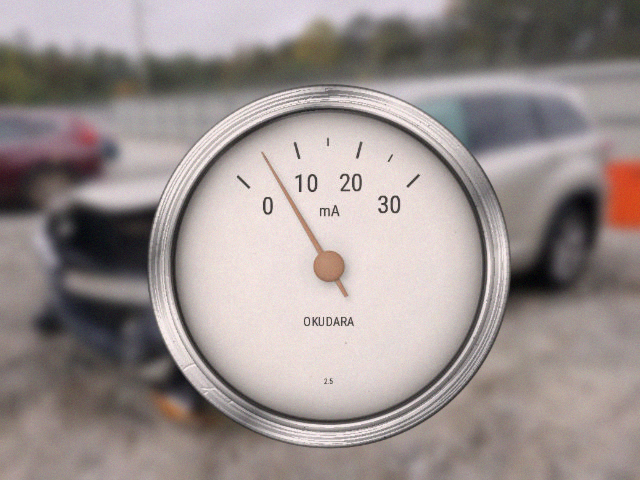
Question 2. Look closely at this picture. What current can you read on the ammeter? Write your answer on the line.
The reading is 5 mA
